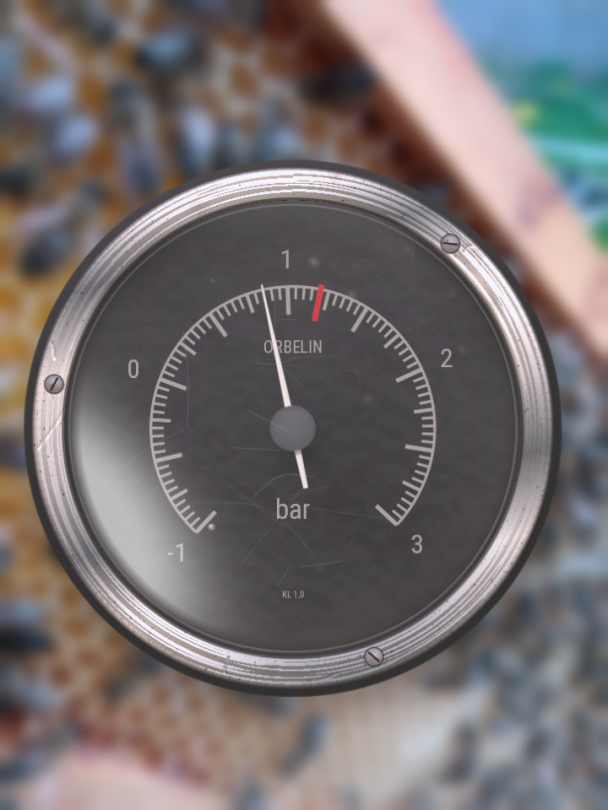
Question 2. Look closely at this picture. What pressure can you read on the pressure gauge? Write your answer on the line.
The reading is 0.85 bar
